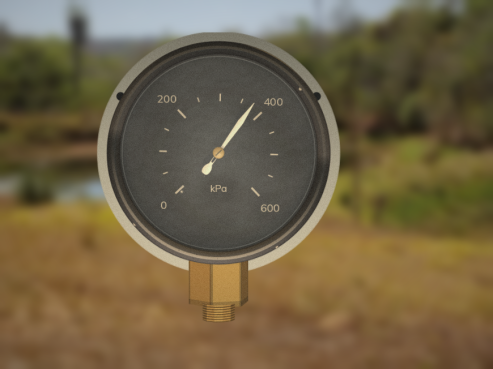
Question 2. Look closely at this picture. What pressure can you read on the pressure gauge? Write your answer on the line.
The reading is 375 kPa
